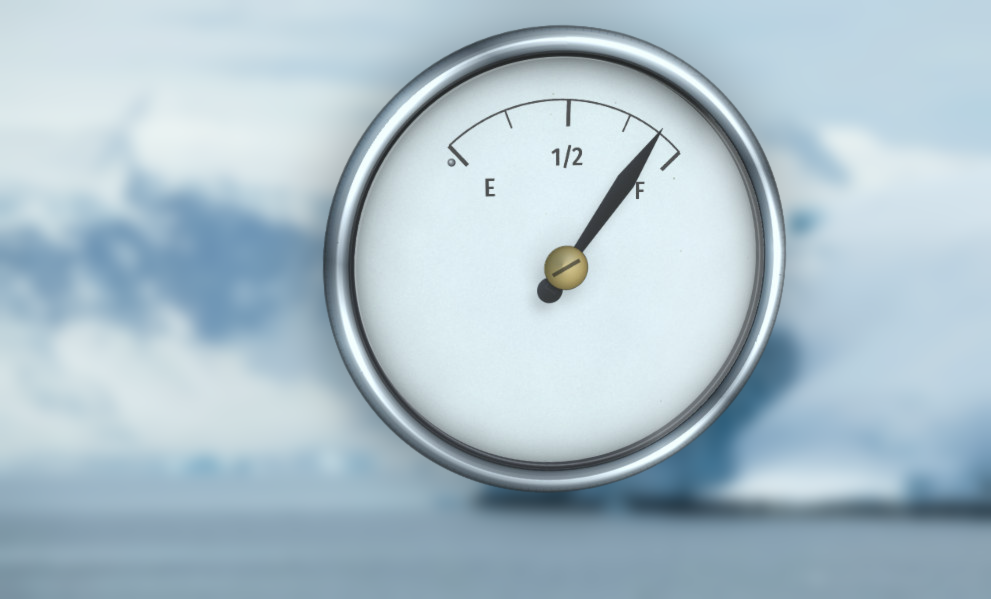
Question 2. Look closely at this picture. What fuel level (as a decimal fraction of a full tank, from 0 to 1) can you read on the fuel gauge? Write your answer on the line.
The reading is 0.875
